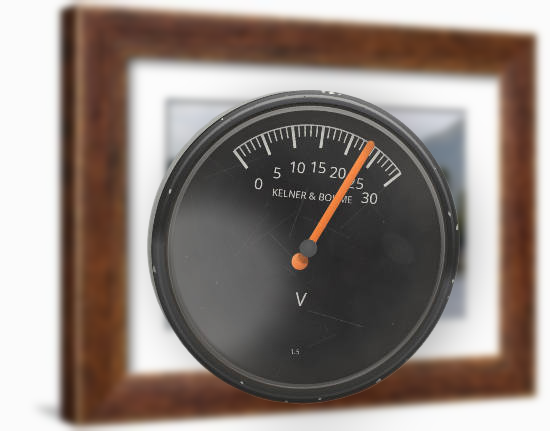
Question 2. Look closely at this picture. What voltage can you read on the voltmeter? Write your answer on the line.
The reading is 23 V
